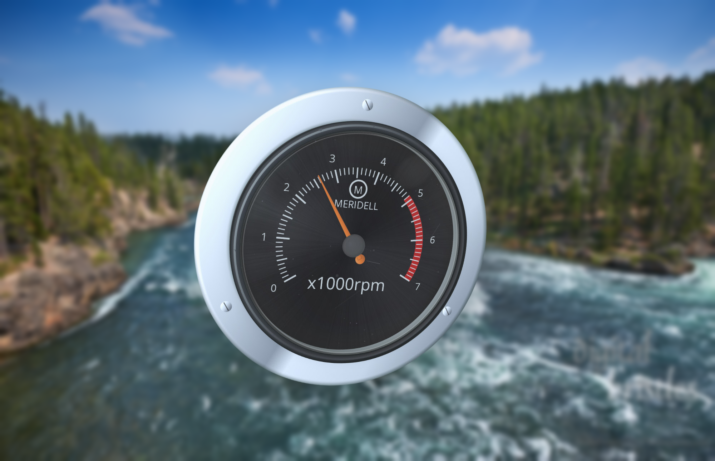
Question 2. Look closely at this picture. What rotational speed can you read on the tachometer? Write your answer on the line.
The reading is 2600 rpm
